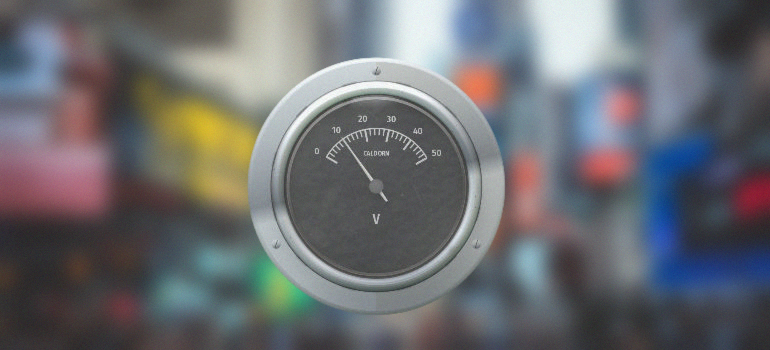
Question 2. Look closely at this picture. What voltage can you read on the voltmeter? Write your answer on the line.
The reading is 10 V
